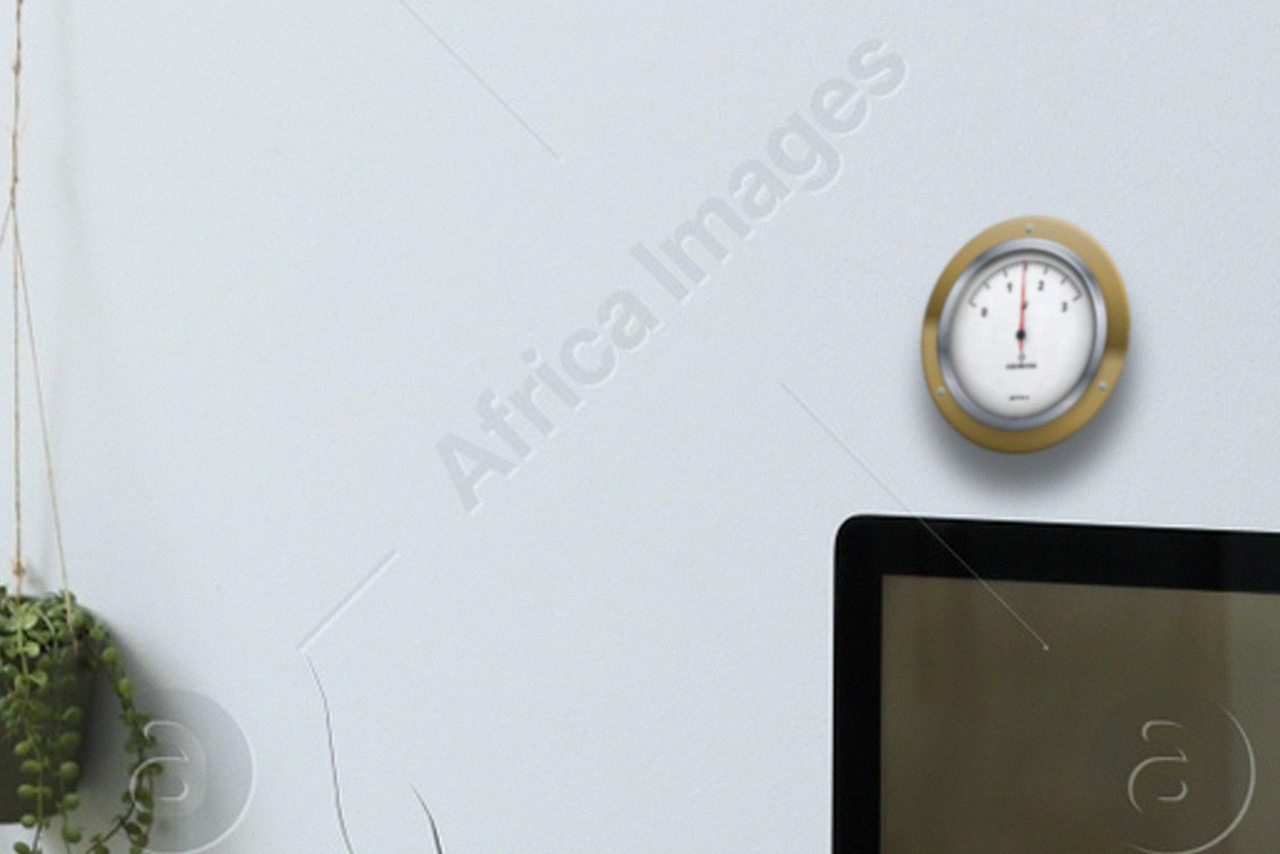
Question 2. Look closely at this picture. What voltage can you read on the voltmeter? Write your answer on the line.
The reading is 1.5 V
